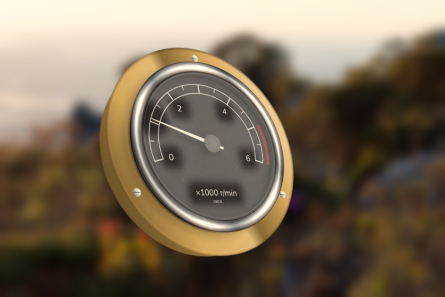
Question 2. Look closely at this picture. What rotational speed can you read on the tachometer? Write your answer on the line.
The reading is 1000 rpm
